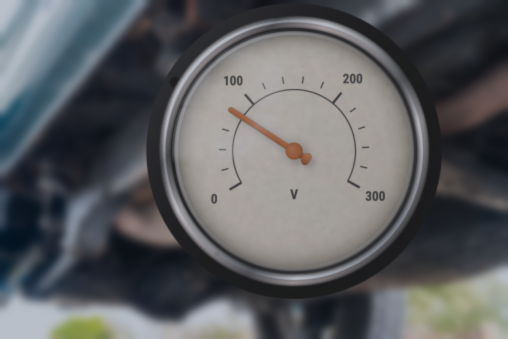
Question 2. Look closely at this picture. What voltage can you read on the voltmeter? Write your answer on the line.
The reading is 80 V
